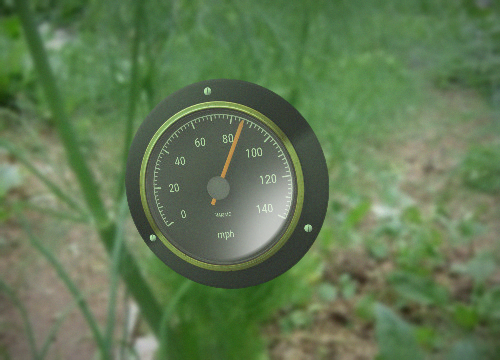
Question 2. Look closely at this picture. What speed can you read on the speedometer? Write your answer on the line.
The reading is 86 mph
